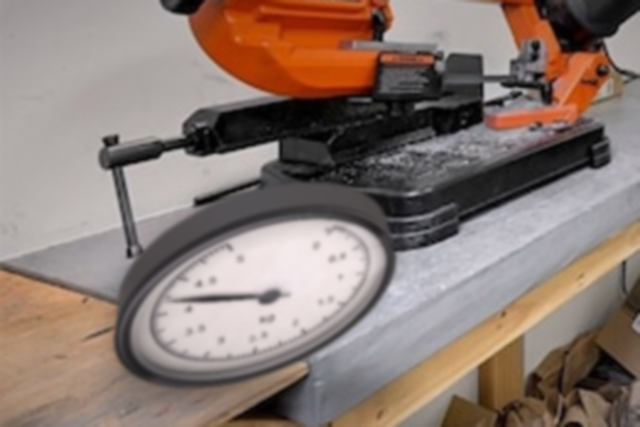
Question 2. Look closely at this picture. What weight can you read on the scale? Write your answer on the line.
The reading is 4.25 kg
